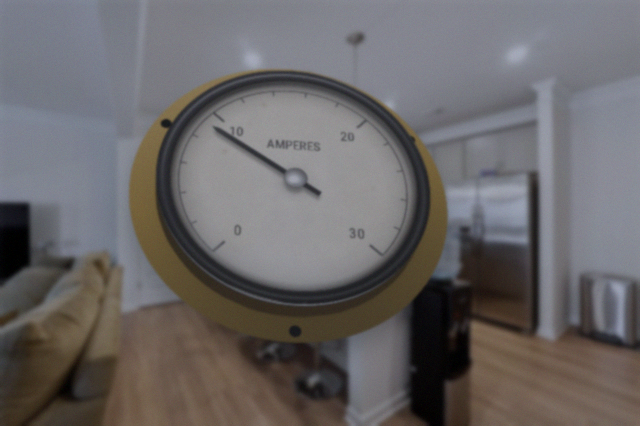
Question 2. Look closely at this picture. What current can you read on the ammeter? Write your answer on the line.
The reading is 9 A
